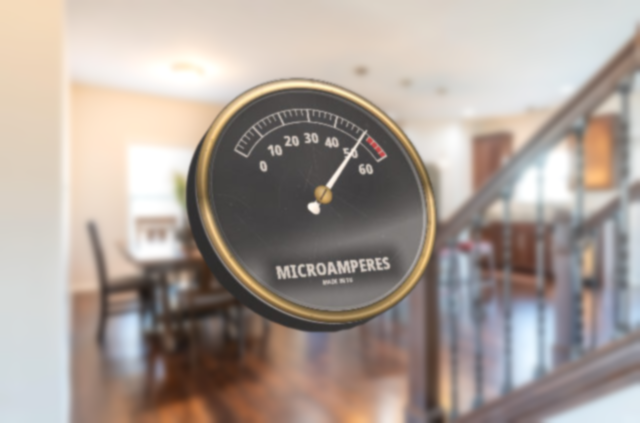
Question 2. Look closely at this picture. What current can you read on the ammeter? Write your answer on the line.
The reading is 50 µA
